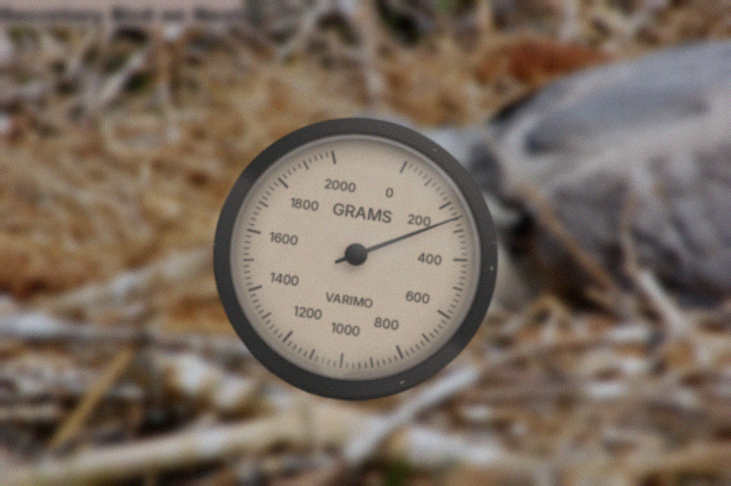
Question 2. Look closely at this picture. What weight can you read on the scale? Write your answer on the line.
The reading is 260 g
